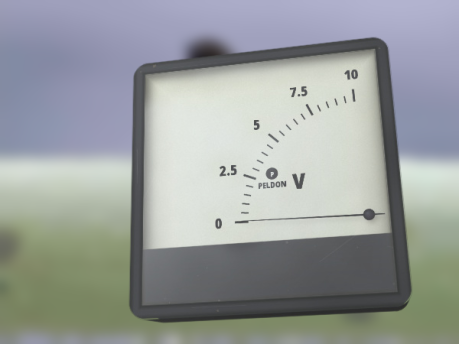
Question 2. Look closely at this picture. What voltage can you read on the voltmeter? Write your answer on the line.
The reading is 0 V
